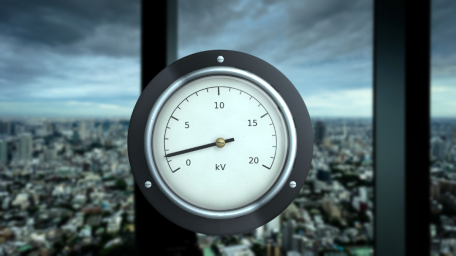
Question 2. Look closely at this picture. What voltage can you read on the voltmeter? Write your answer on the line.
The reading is 1.5 kV
